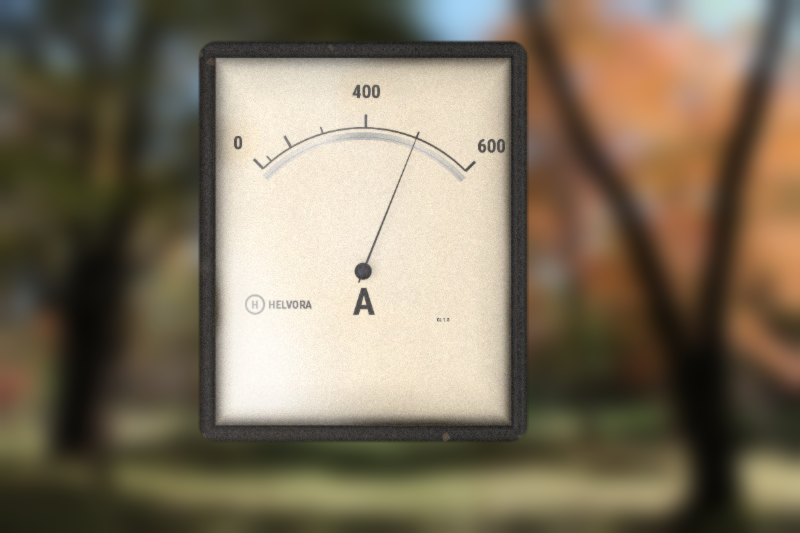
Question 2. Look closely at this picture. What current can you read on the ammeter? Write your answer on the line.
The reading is 500 A
